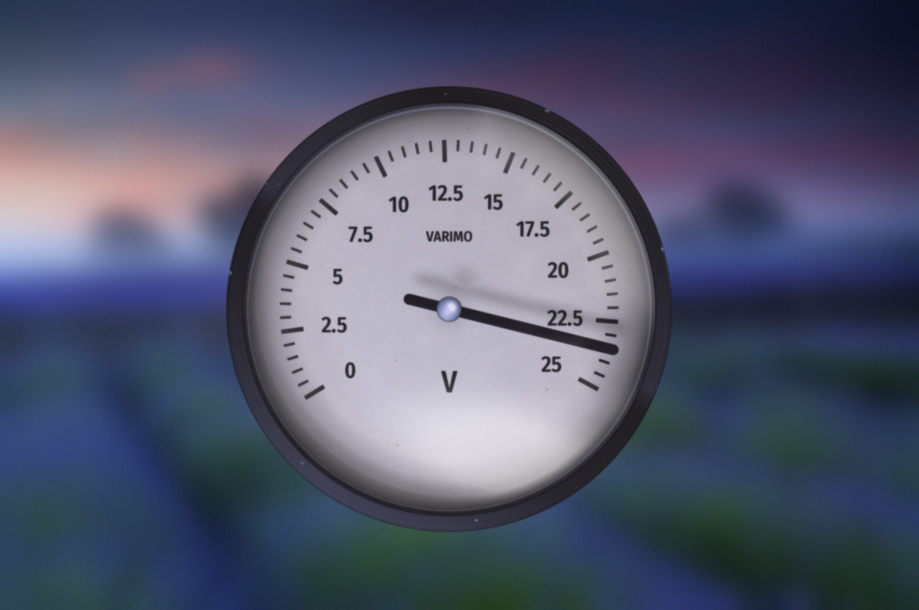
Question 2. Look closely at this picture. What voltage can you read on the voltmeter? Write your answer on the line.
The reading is 23.5 V
